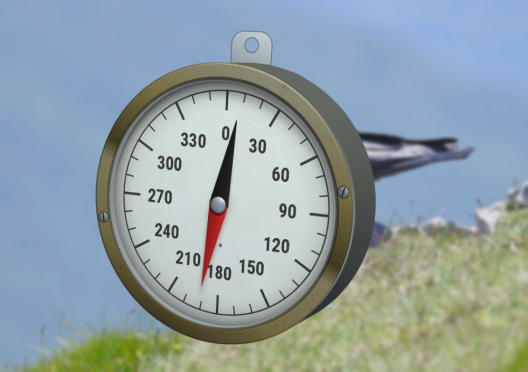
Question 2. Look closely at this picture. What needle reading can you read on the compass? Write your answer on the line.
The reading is 190 °
